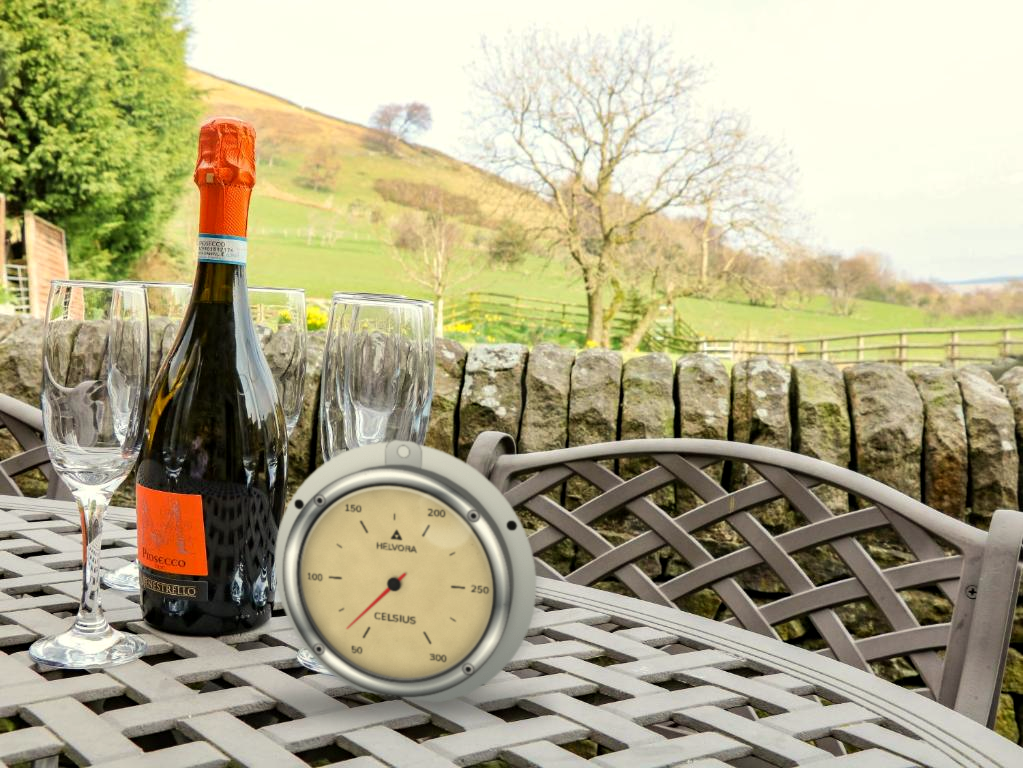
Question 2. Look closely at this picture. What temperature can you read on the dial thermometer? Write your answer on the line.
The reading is 62.5 °C
